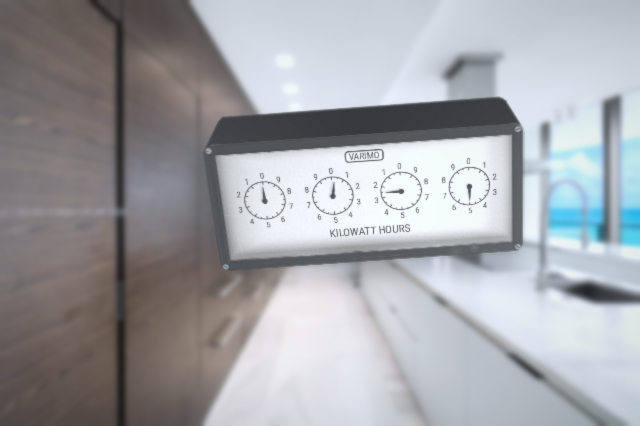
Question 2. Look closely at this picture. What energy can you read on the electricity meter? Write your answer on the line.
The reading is 25 kWh
